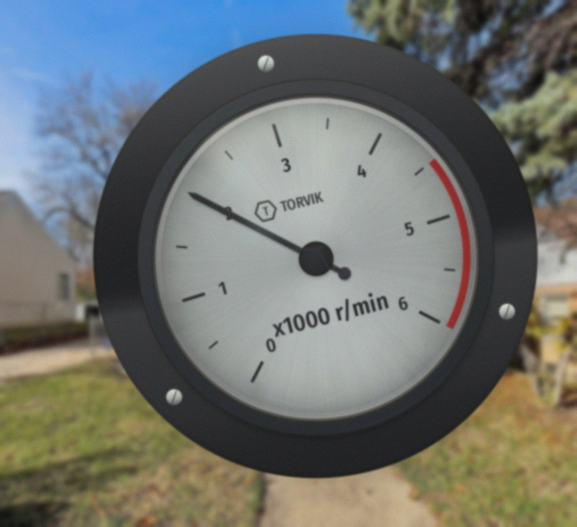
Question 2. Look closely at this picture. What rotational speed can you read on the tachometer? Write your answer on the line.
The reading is 2000 rpm
